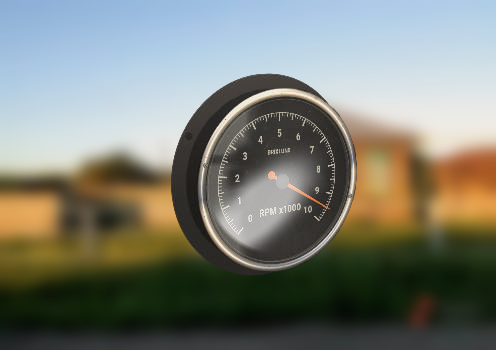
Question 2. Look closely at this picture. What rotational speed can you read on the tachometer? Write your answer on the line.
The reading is 9500 rpm
